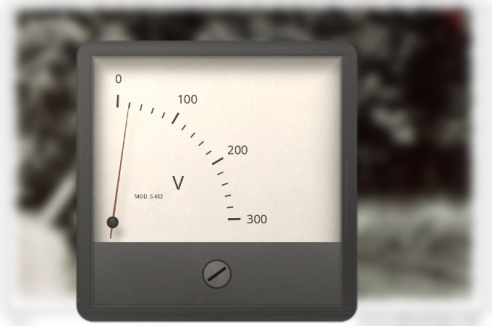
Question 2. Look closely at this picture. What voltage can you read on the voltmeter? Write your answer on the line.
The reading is 20 V
